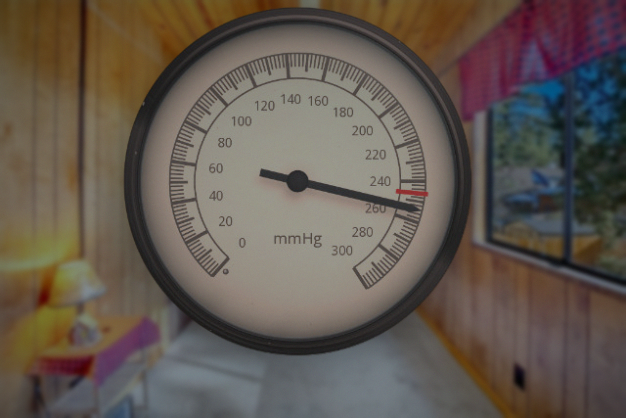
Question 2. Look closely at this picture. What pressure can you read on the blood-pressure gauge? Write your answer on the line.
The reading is 254 mmHg
